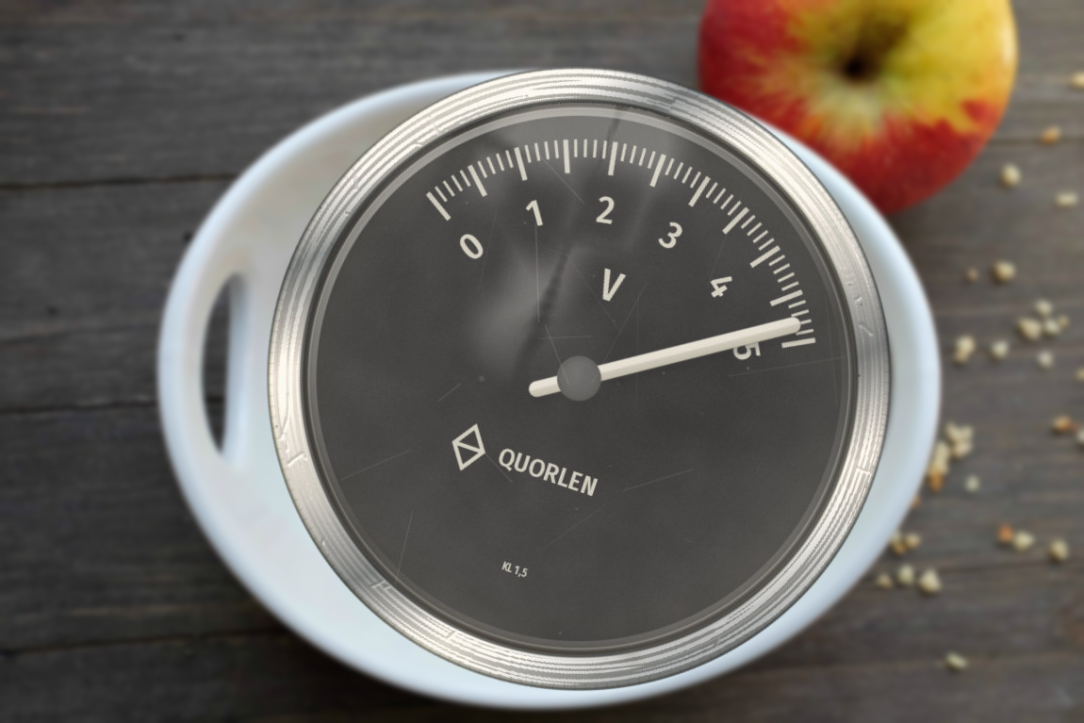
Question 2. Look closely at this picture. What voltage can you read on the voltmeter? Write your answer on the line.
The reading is 4.8 V
